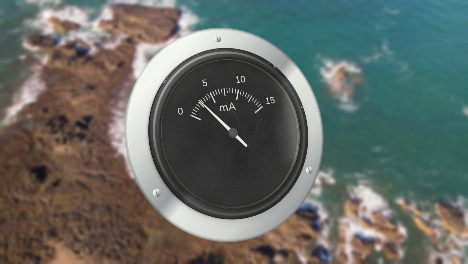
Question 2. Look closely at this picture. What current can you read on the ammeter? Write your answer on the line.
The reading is 2.5 mA
